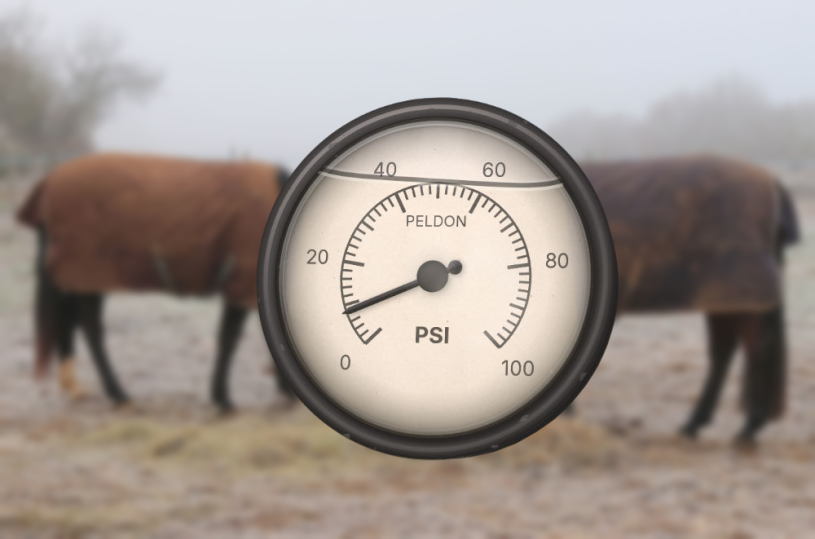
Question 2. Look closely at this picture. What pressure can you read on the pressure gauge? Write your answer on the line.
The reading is 8 psi
